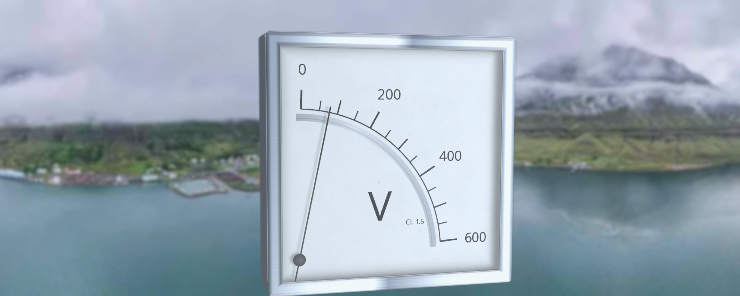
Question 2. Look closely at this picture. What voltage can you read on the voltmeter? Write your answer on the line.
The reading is 75 V
